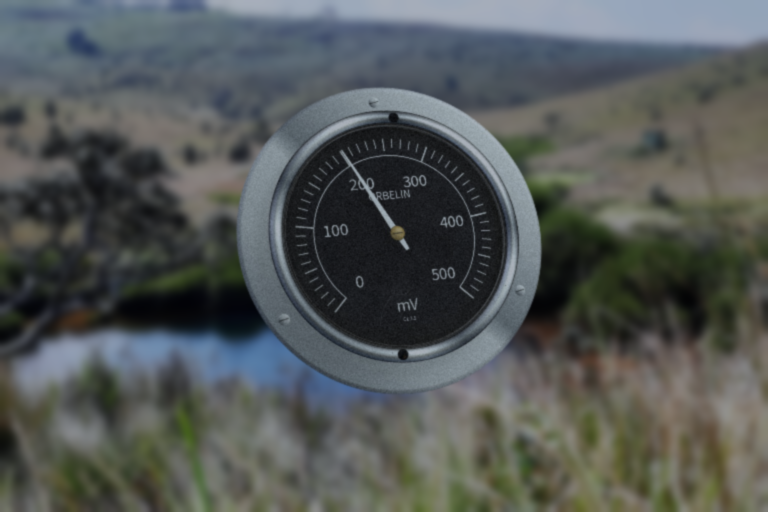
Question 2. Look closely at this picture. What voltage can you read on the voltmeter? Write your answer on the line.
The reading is 200 mV
